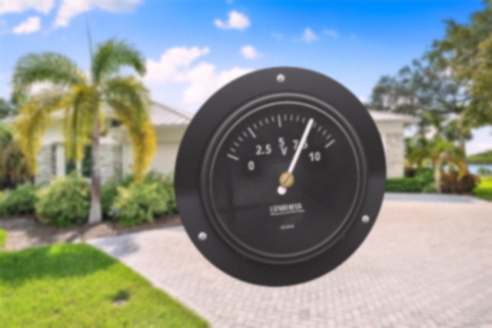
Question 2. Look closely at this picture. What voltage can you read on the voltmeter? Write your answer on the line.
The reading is 7.5 V
